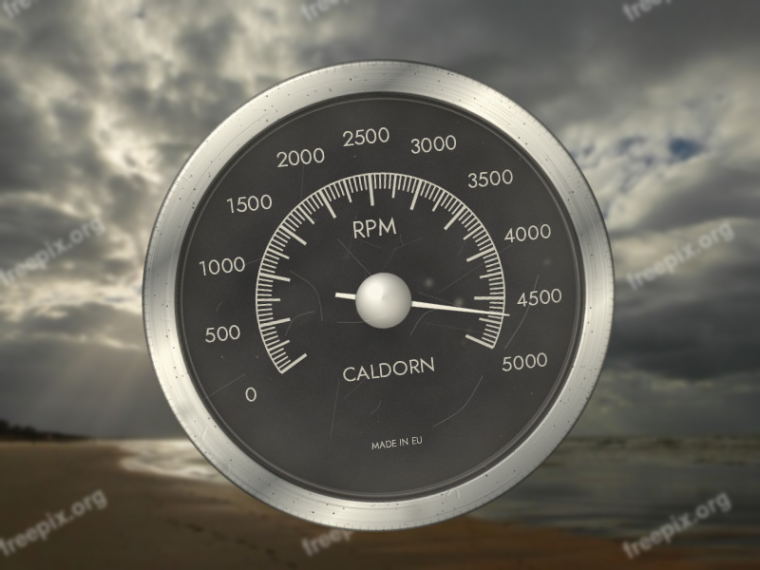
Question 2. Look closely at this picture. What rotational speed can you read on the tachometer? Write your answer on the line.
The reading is 4650 rpm
